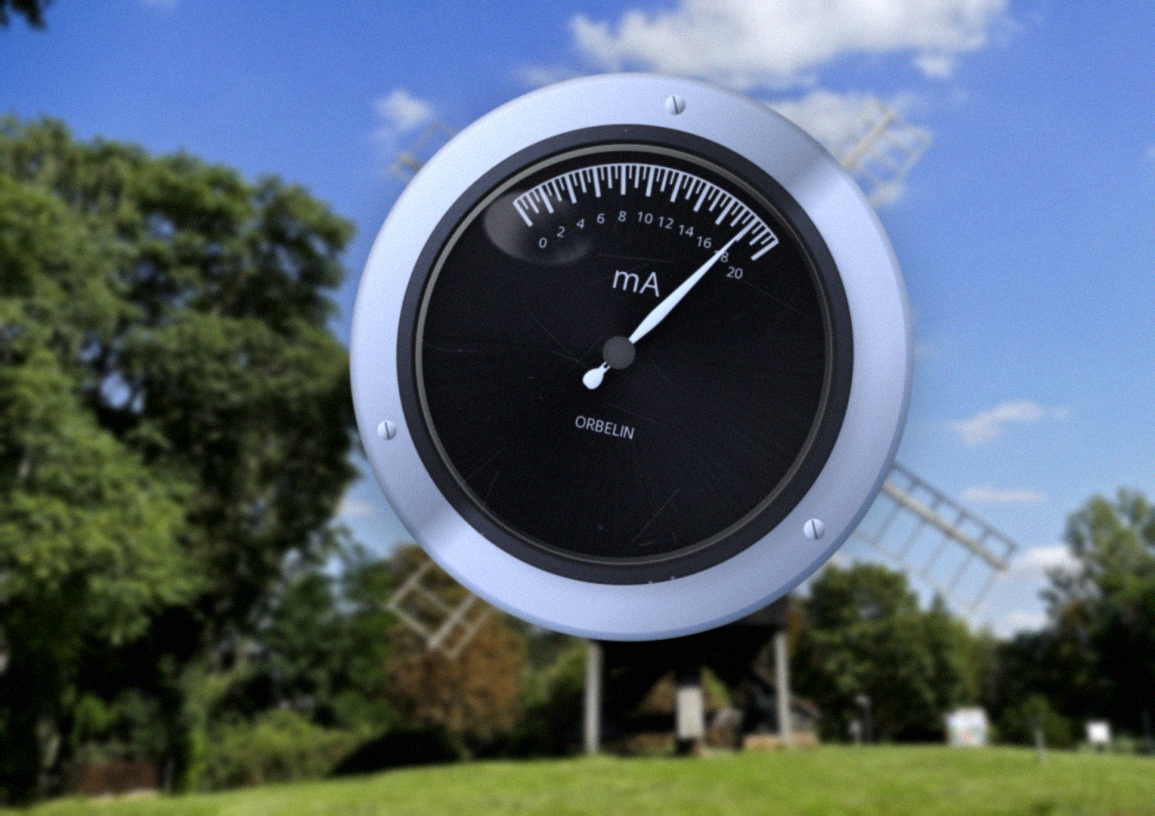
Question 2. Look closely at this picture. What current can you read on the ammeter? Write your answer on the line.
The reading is 18 mA
